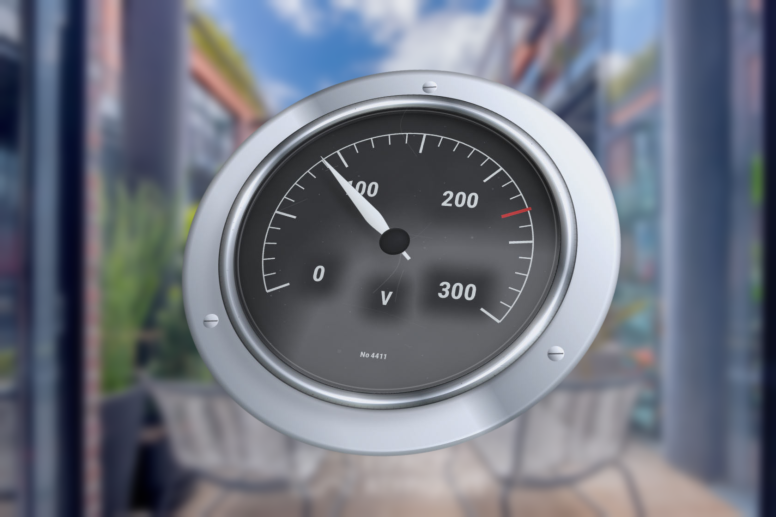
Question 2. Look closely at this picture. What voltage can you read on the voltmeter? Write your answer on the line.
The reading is 90 V
